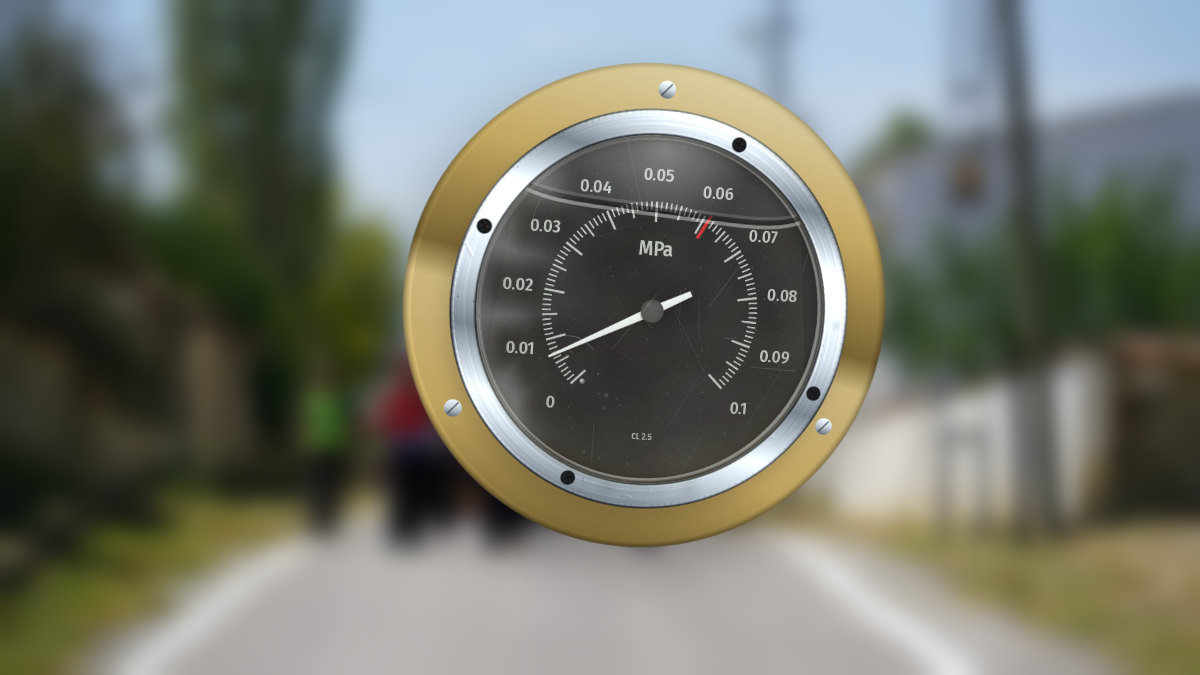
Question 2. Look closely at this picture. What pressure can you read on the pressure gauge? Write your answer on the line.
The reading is 0.007 MPa
